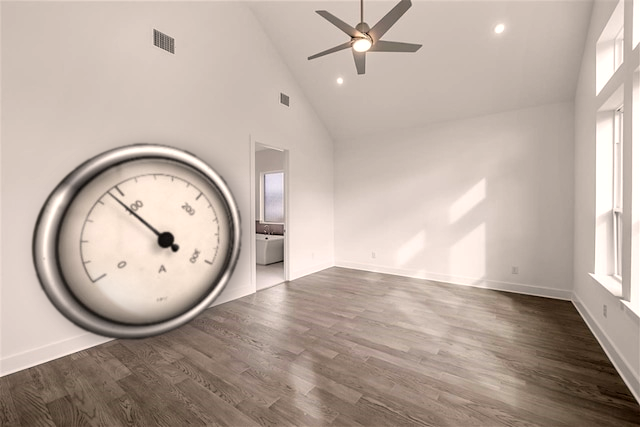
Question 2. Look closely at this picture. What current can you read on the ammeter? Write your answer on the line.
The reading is 90 A
